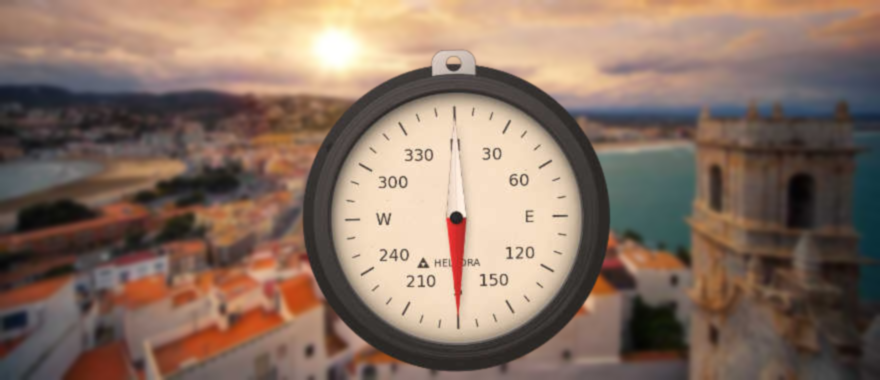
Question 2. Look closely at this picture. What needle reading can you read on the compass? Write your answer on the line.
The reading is 180 °
